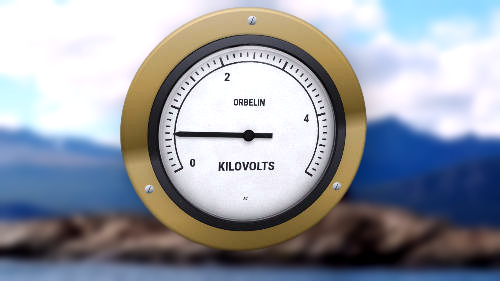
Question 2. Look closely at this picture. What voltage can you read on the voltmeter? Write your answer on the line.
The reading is 0.6 kV
